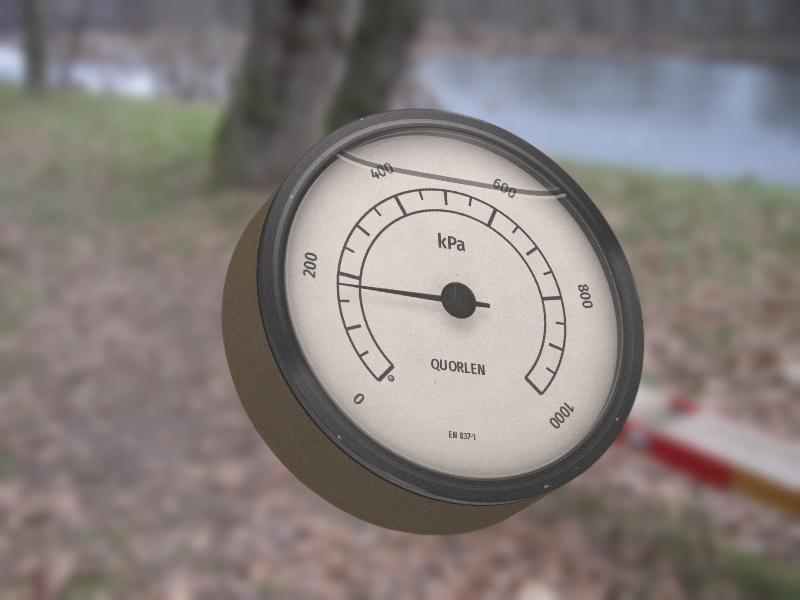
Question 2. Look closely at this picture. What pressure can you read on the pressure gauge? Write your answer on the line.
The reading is 175 kPa
